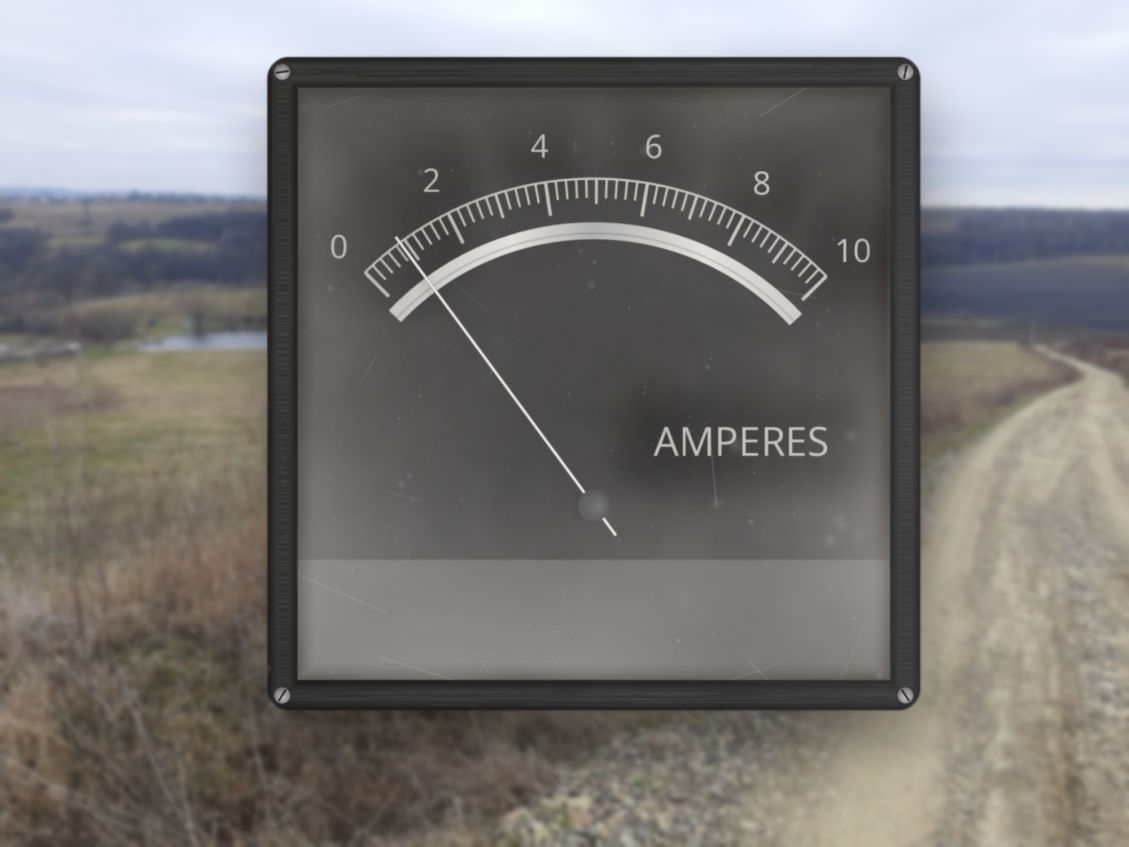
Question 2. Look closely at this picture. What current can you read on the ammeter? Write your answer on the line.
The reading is 0.9 A
